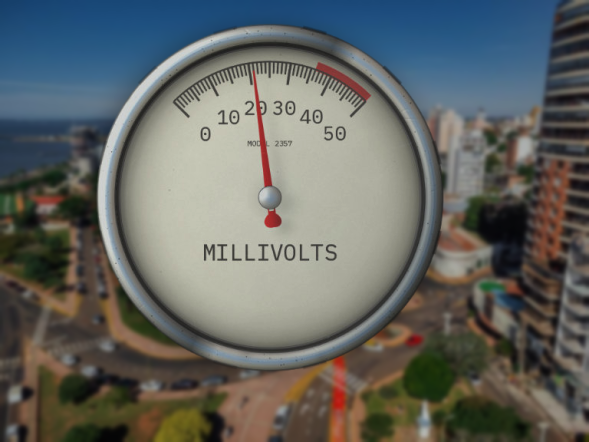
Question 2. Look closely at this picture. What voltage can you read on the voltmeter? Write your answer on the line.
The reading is 21 mV
